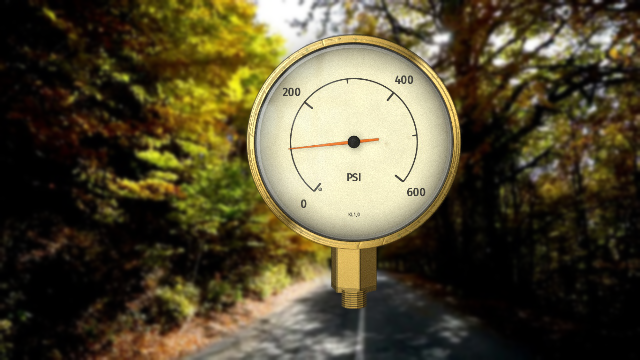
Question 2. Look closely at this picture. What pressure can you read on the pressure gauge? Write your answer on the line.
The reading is 100 psi
